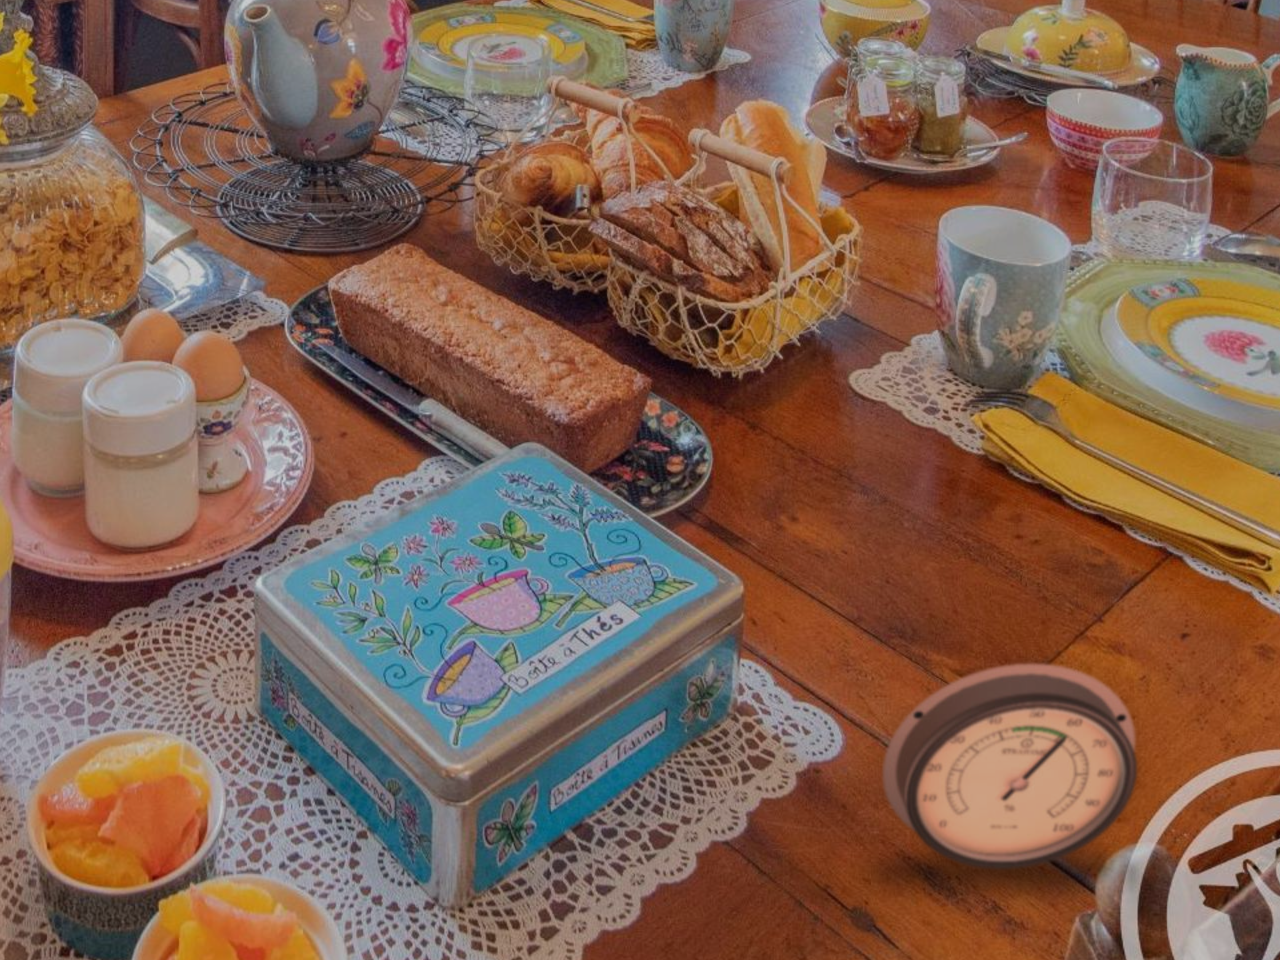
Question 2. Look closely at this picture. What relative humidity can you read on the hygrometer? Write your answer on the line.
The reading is 60 %
